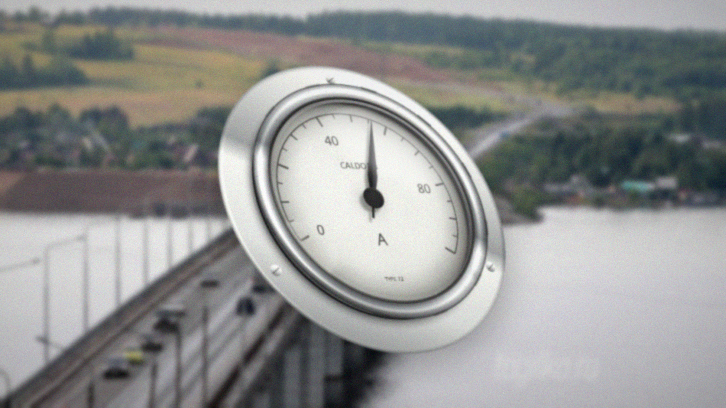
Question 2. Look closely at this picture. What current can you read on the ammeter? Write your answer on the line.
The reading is 55 A
